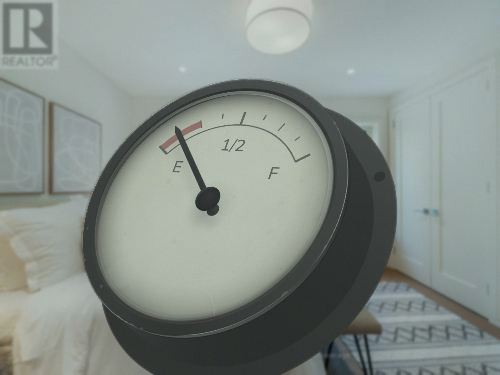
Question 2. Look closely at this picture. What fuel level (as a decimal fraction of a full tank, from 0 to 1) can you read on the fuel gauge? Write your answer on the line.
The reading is 0.125
